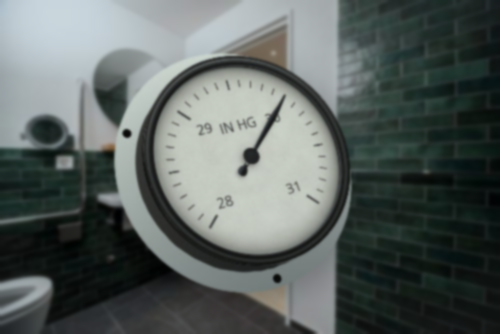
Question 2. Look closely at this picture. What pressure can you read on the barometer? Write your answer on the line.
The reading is 30 inHg
